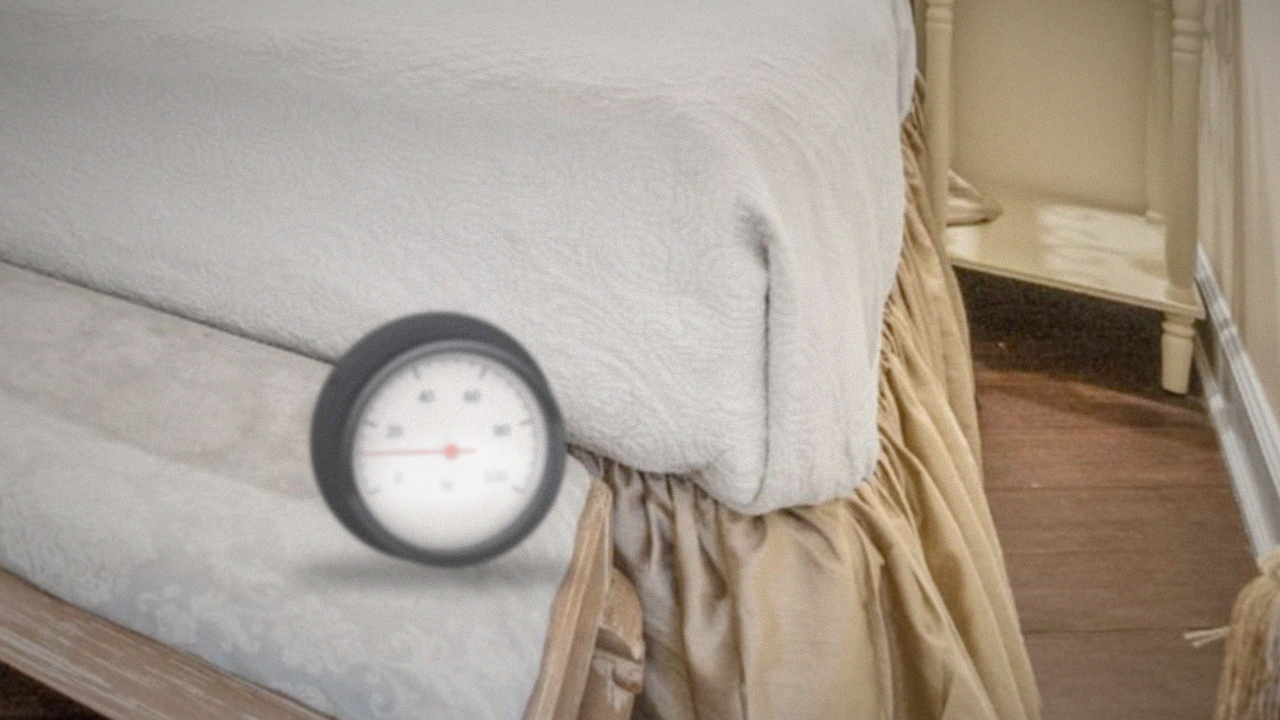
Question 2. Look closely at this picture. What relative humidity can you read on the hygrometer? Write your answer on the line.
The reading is 12 %
